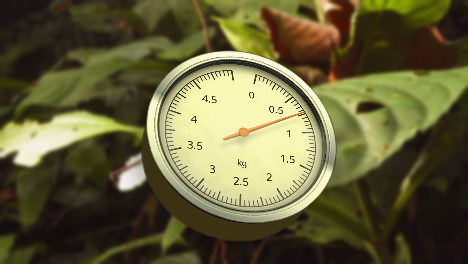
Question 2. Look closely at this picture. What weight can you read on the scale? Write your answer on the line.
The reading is 0.75 kg
